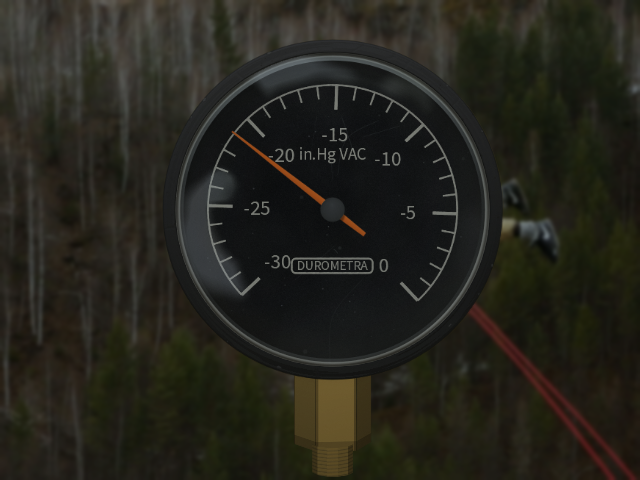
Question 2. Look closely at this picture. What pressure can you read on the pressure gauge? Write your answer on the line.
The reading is -21 inHg
